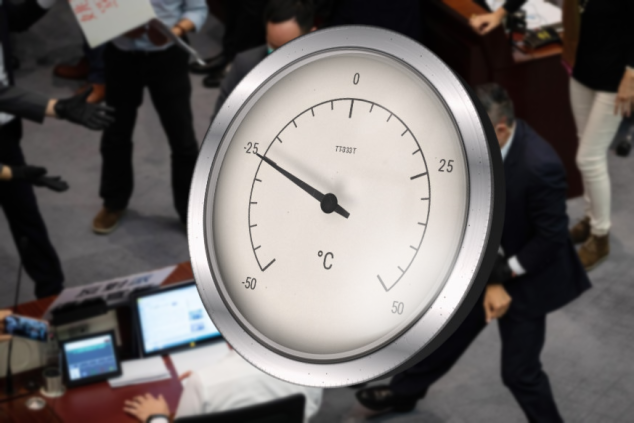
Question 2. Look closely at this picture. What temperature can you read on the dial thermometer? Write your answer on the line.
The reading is -25 °C
